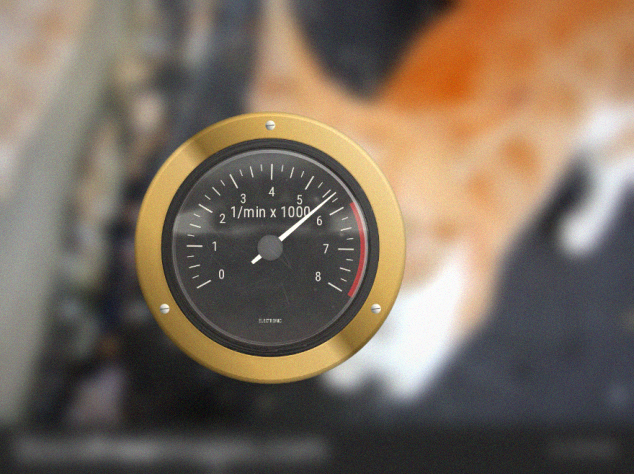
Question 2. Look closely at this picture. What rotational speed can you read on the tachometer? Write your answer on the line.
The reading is 5625 rpm
